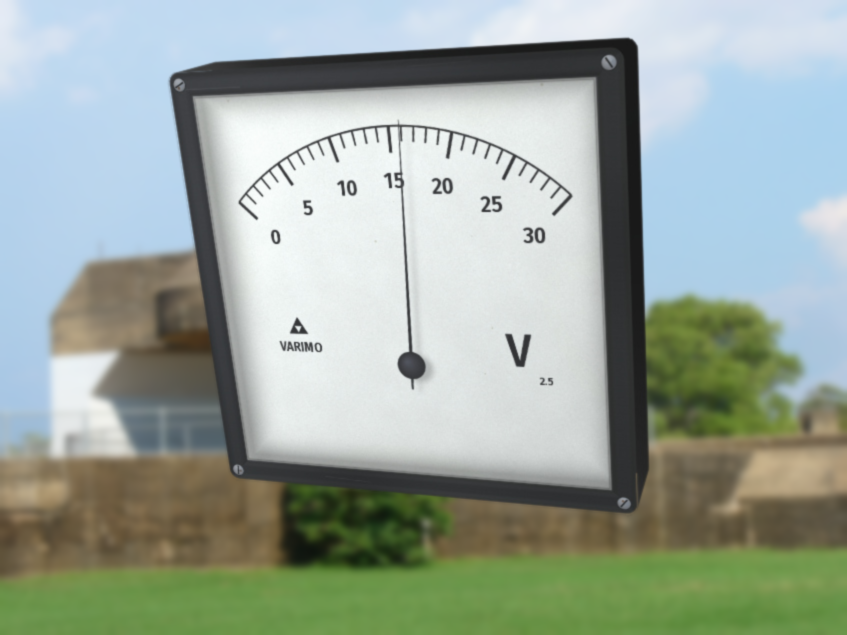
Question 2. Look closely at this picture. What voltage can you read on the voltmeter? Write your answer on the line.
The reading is 16 V
